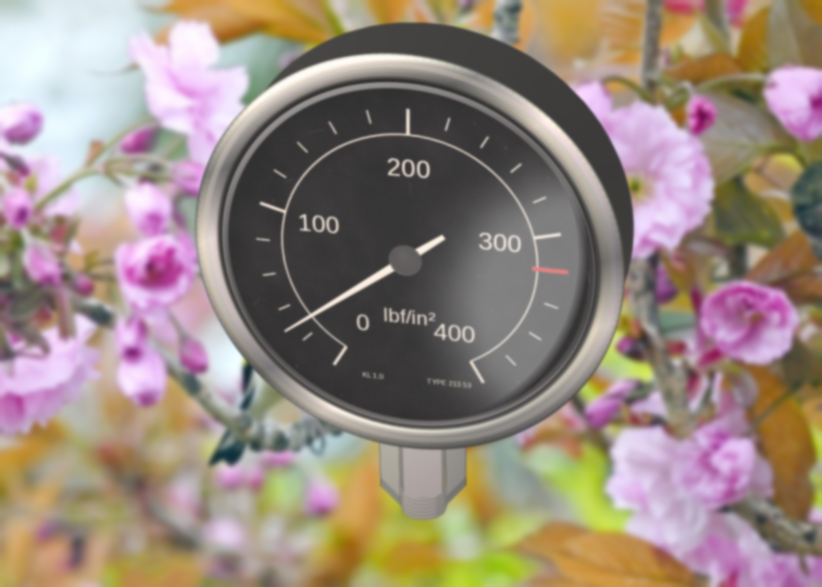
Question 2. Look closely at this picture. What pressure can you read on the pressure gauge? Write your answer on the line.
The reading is 30 psi
